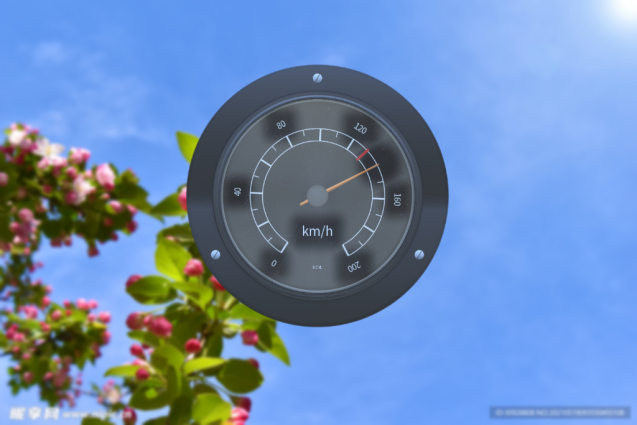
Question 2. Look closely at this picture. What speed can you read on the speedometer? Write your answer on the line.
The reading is 140 km/h
